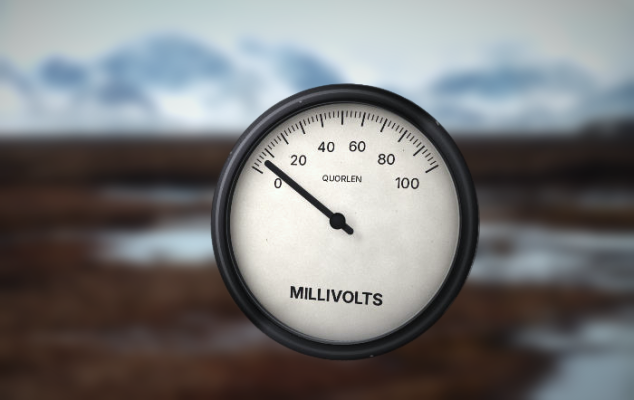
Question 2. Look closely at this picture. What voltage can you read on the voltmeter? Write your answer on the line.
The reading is 6 mV
